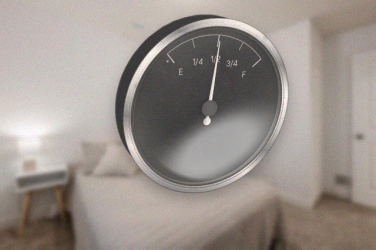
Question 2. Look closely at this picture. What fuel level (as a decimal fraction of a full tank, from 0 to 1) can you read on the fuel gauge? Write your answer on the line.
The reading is 0.5
